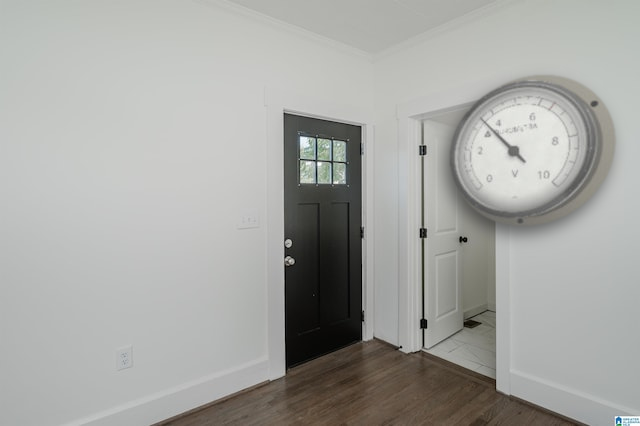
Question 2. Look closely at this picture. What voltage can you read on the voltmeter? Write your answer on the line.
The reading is 3.5 V
